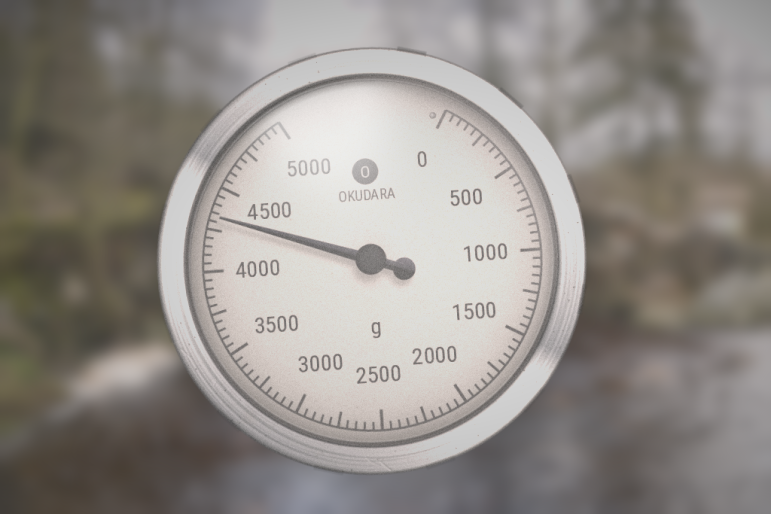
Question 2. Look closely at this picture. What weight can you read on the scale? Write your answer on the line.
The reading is 4325 g
